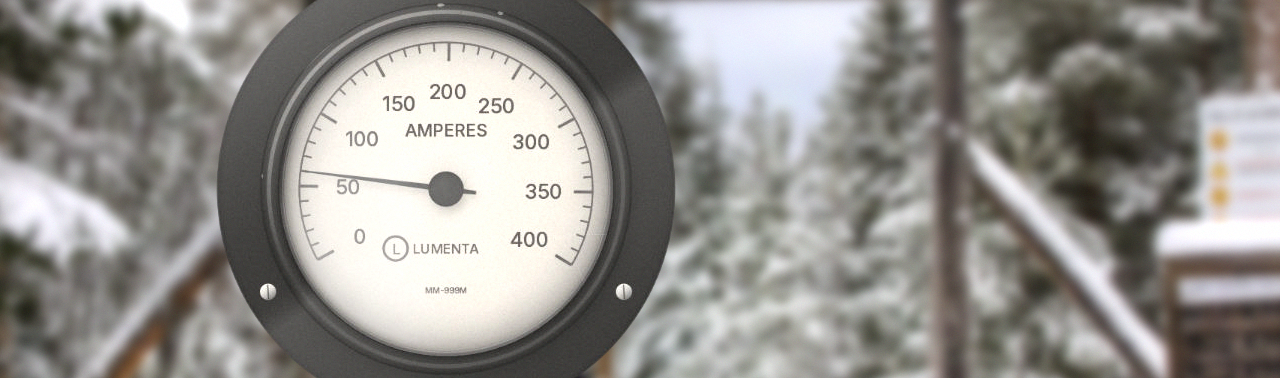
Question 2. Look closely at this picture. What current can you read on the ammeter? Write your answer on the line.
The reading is 60 A
